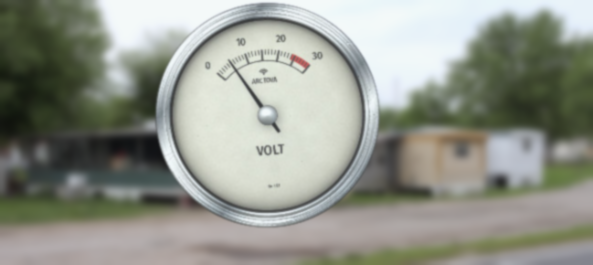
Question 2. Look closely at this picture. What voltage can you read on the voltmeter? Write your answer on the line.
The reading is 5 V
